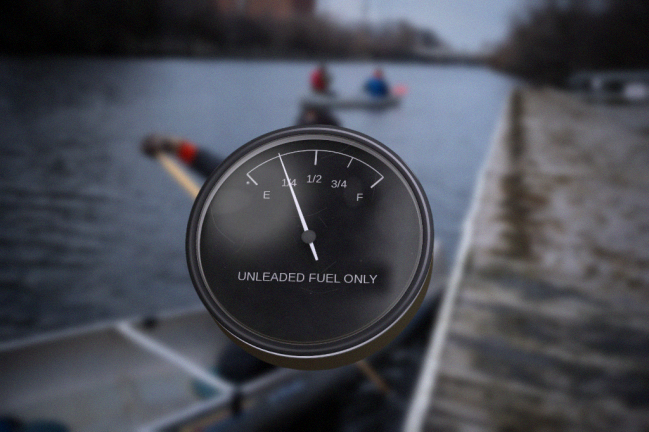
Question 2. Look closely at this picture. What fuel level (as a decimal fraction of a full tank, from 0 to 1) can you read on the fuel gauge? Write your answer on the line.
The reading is 0.25
